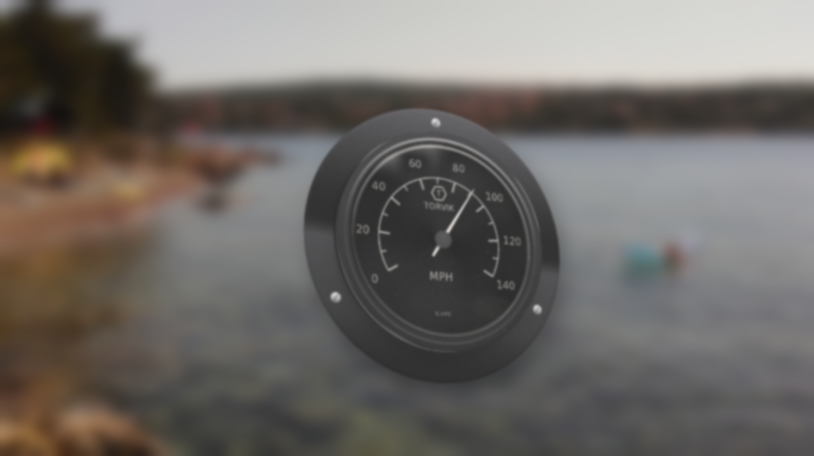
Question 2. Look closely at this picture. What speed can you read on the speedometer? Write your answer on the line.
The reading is 90 mph
